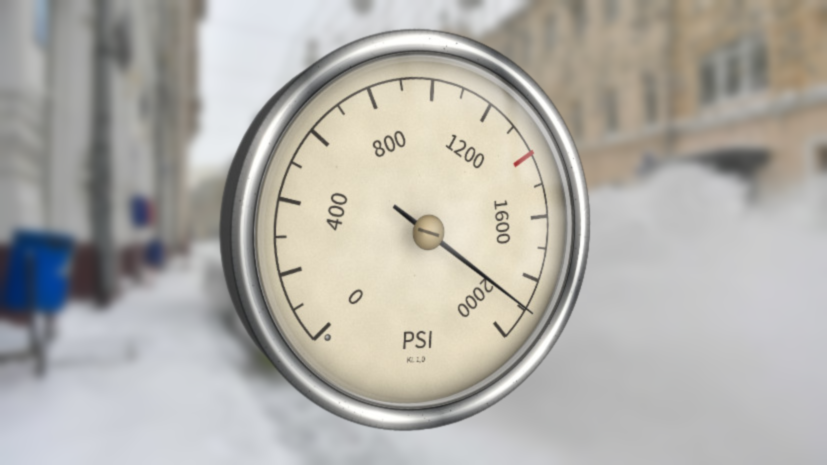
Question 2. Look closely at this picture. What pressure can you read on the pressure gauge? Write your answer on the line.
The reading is 1900 psi
